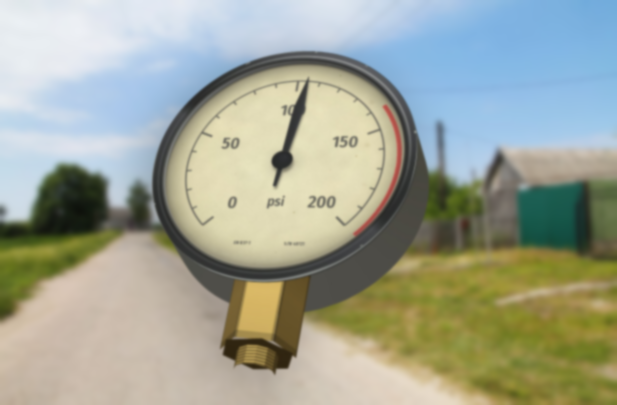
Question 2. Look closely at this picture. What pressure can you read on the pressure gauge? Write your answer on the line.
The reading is 105 psi
